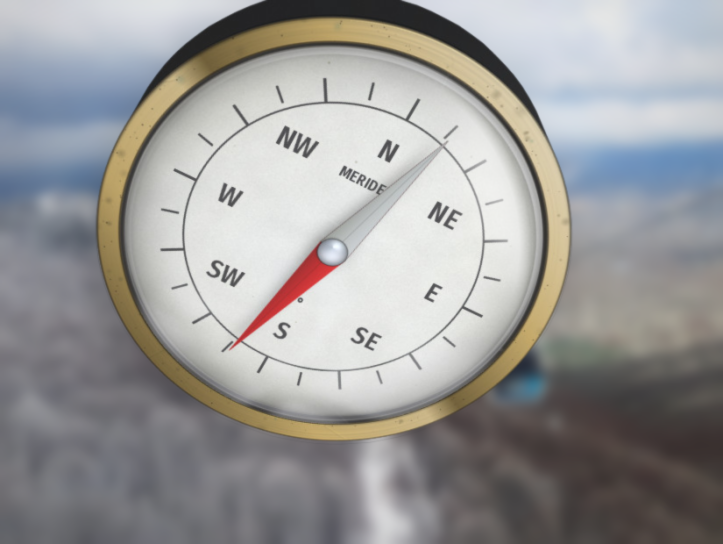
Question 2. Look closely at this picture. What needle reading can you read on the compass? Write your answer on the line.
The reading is 195 °
